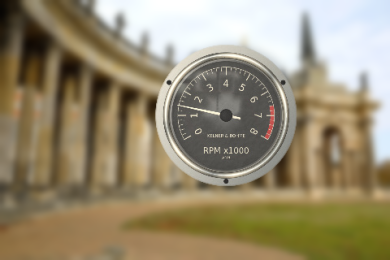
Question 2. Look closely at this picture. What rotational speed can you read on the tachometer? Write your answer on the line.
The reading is 1400 rpm
